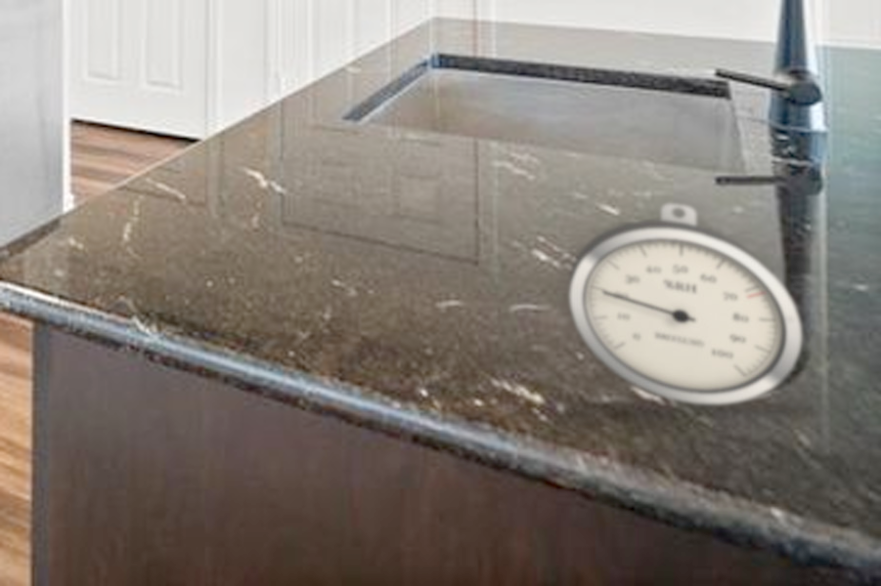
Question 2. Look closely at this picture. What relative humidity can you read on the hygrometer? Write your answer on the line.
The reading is 20 %
